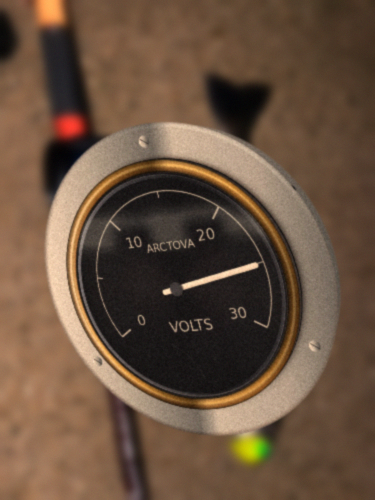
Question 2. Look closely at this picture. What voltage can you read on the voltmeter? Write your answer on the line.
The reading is 25 V
